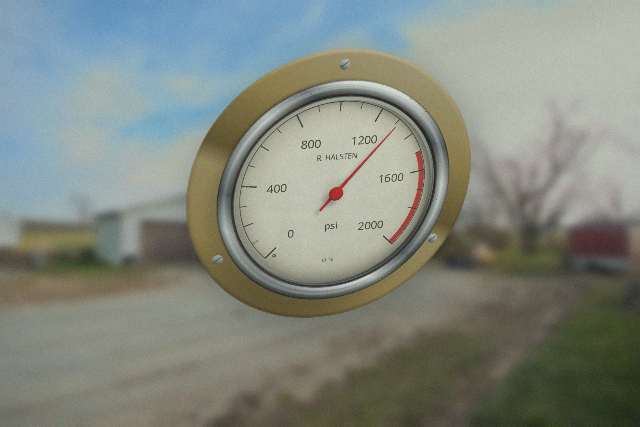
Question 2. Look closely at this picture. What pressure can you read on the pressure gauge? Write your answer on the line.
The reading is 1300 psi
